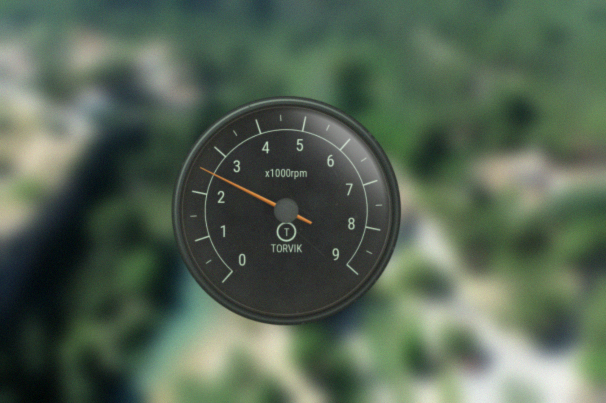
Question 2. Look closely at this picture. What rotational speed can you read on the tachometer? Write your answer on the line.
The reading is 2500 rpm
